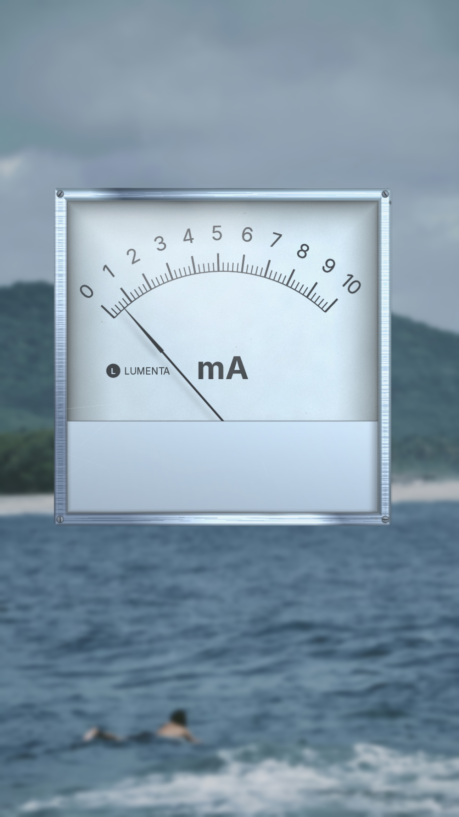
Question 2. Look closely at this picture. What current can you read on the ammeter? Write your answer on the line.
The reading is 0.6 mA
